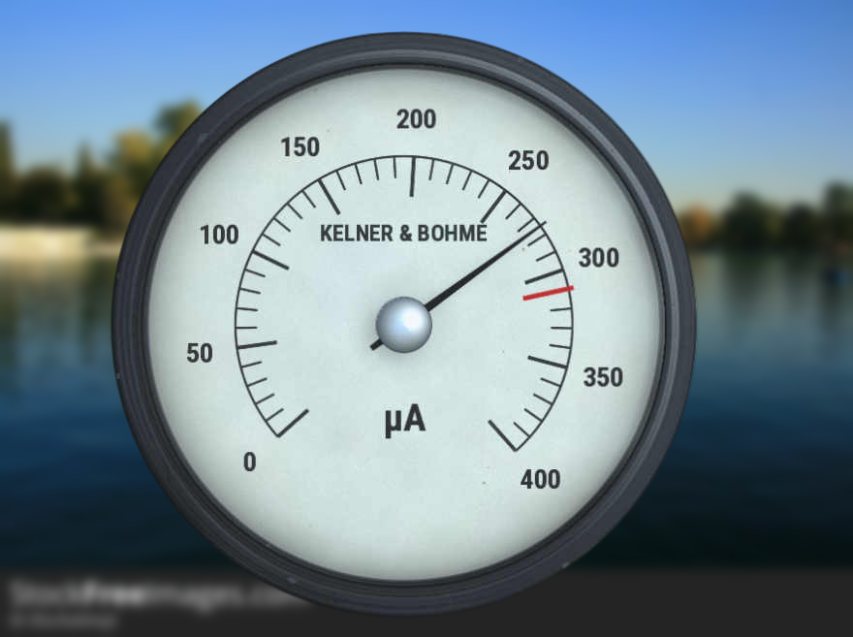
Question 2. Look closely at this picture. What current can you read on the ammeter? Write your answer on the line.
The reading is 275 µA
